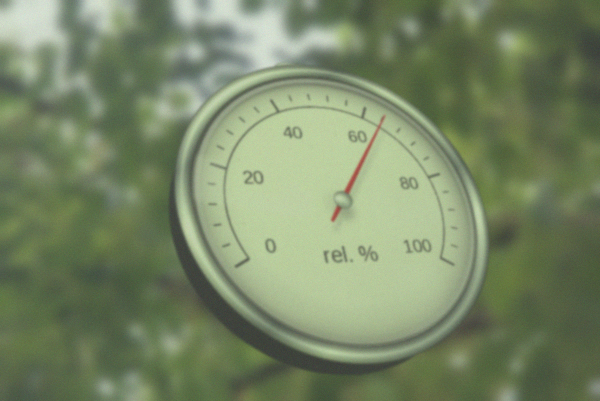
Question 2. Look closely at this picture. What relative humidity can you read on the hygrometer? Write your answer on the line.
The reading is 64 %
